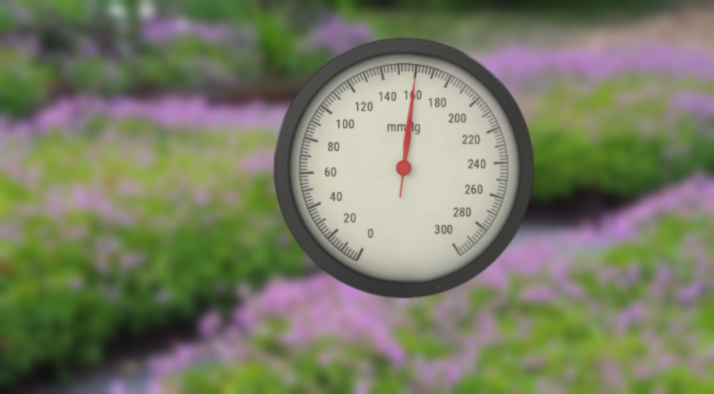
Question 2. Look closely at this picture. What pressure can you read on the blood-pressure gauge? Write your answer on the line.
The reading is 160 mmHg
